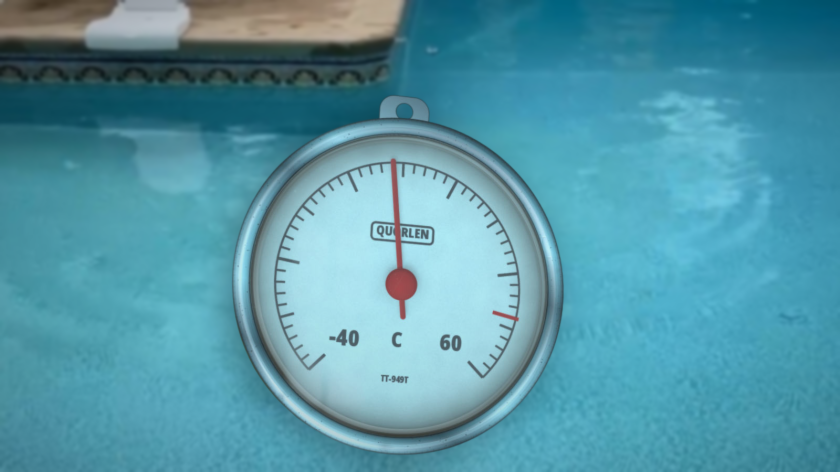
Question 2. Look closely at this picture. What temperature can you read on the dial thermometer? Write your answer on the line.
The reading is 8 °C
